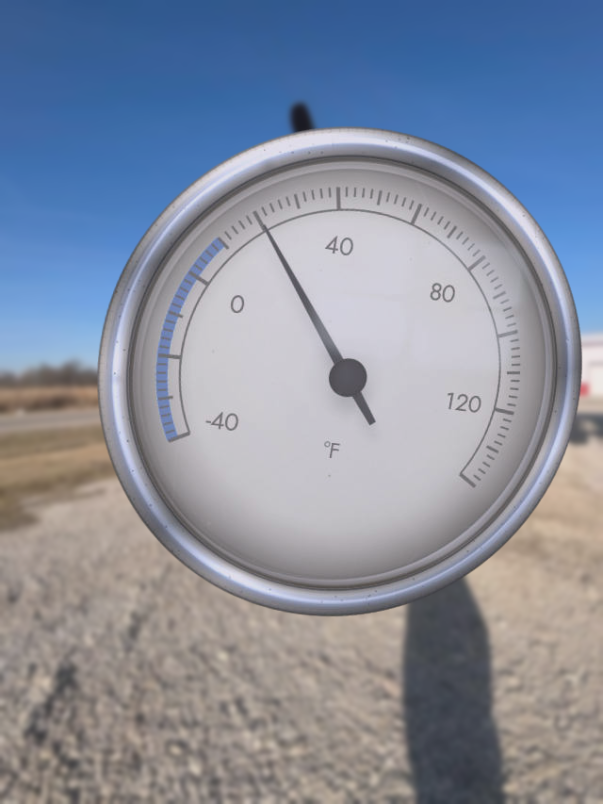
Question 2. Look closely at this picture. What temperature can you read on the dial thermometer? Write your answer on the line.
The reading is 20 °F
